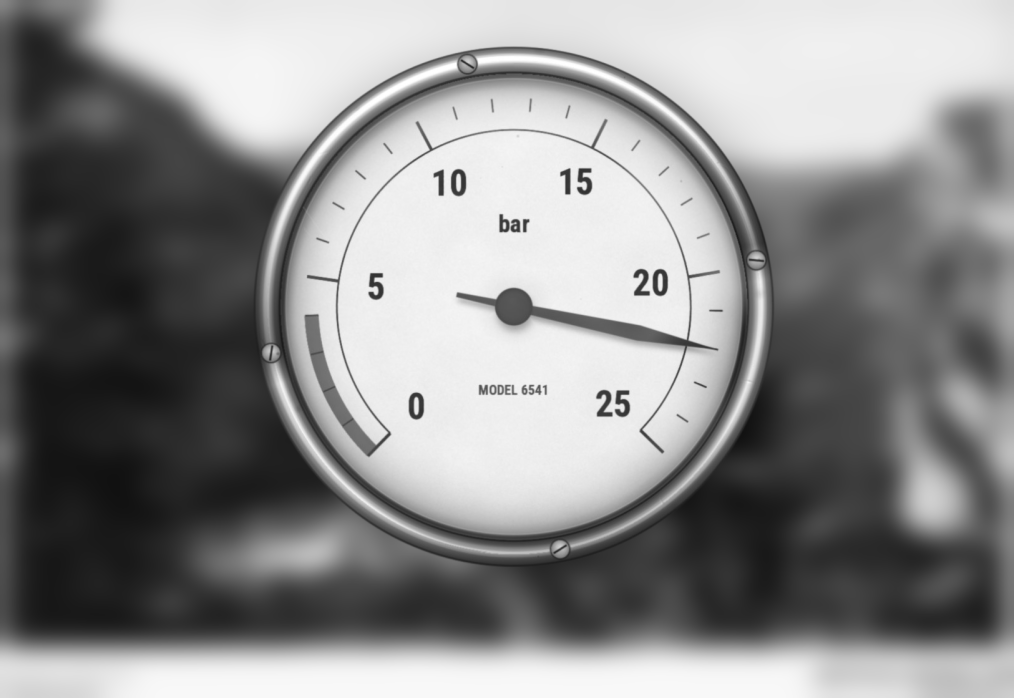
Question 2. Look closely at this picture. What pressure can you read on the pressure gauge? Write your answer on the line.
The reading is 22 bar
